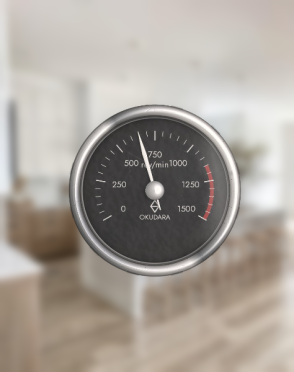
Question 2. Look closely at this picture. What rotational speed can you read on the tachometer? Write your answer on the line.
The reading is 650 rpm
